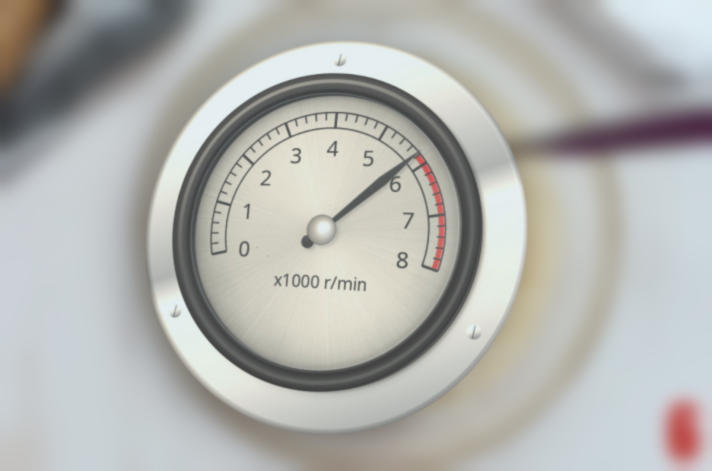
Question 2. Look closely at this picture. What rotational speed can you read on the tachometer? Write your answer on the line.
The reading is 5800 rpm
